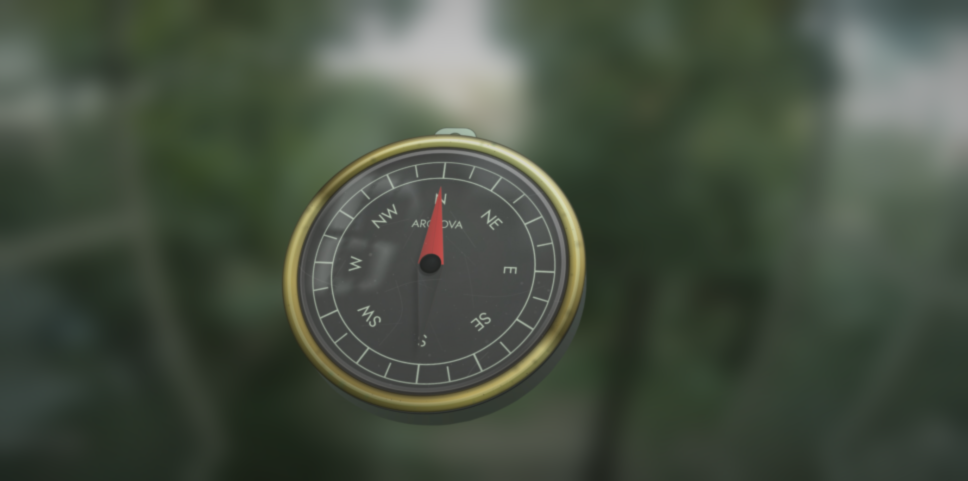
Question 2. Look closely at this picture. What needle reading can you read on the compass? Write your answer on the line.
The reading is 0 °
